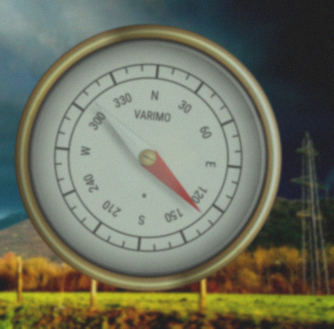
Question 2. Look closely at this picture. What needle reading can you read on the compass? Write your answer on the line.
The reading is 130 °
